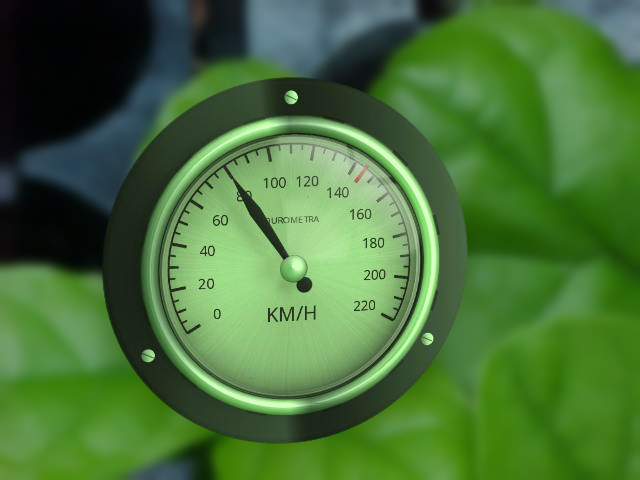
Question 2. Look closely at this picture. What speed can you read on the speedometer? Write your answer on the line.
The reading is 80 km/h
